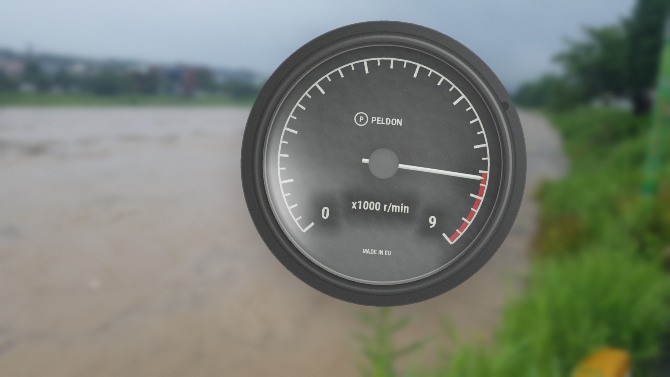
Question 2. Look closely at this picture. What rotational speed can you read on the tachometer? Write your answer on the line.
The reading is 7625 rpm
